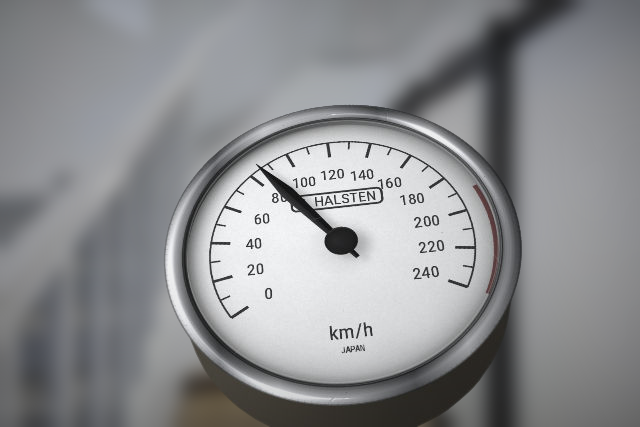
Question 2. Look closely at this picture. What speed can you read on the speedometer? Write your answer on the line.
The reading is 85 km/h
